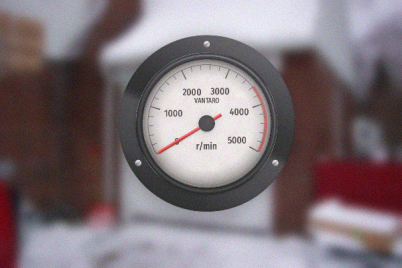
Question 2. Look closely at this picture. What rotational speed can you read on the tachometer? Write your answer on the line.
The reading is 0 rpm
